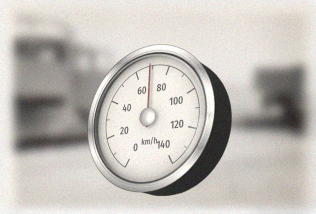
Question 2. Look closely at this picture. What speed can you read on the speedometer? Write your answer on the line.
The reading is 70 km/h
